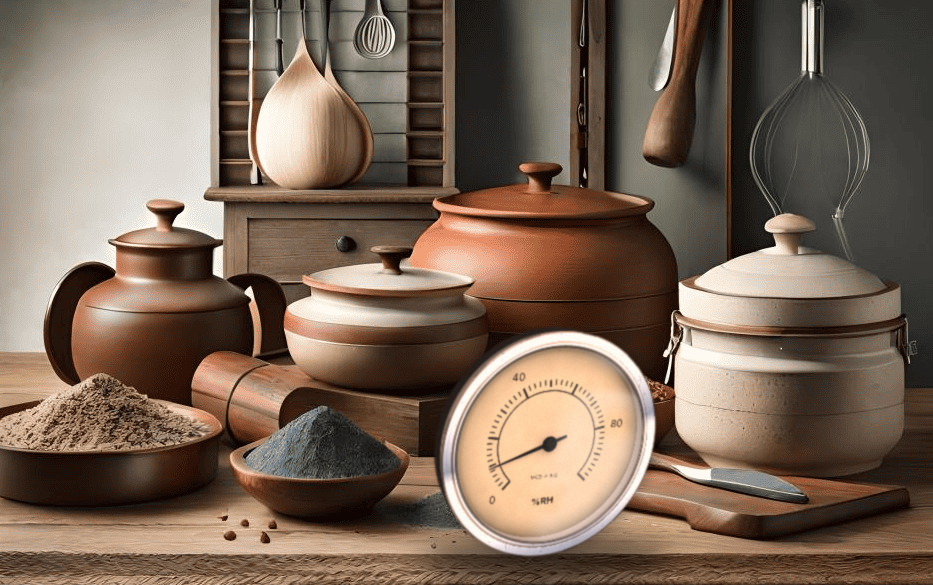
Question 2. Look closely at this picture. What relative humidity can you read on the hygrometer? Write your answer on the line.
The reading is 10 %
